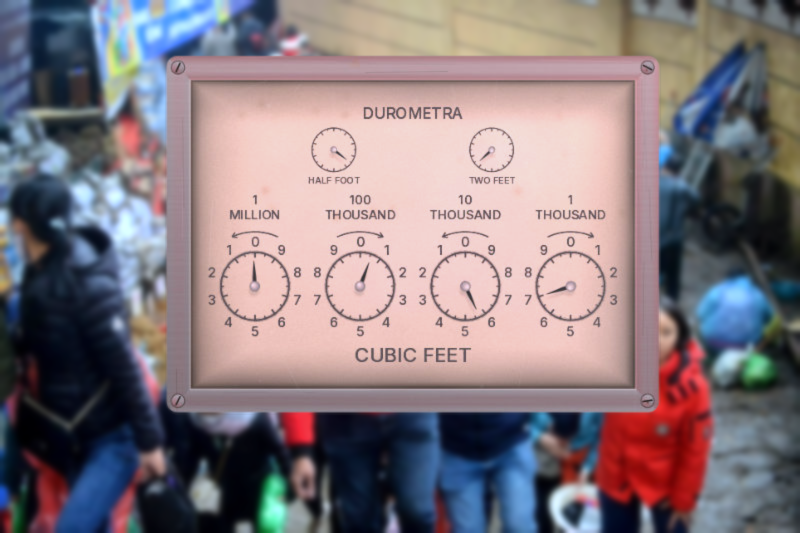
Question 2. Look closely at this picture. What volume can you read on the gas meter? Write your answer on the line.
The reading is 5700 ft³
